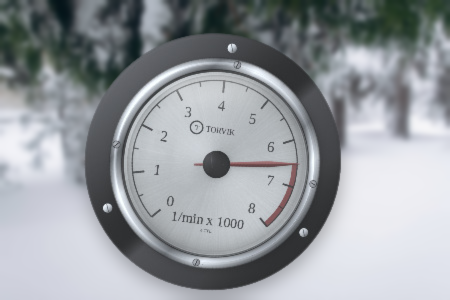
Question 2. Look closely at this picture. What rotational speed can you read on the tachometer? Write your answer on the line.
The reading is 6500 rpm
